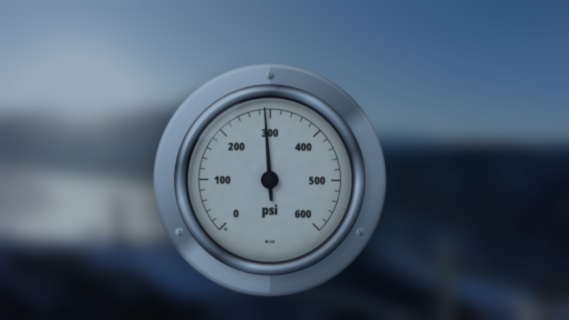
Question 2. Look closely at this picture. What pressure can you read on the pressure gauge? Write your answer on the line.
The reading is 290 psi
